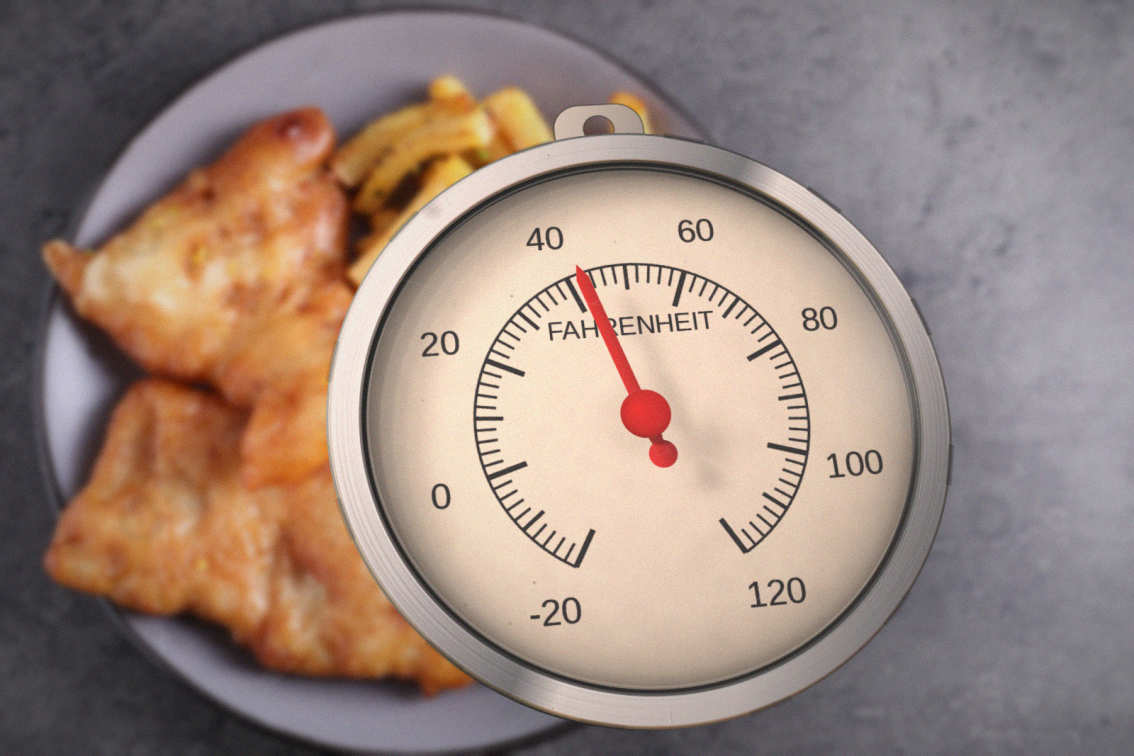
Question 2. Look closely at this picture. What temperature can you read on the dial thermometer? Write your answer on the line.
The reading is 42 °F
